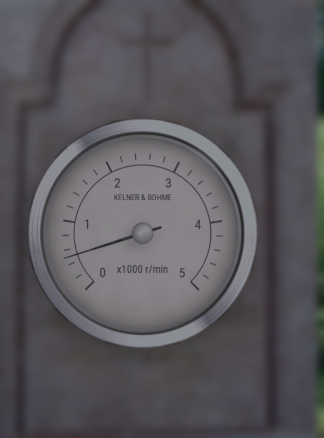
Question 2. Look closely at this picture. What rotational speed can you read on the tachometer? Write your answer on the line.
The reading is 500 rpm
